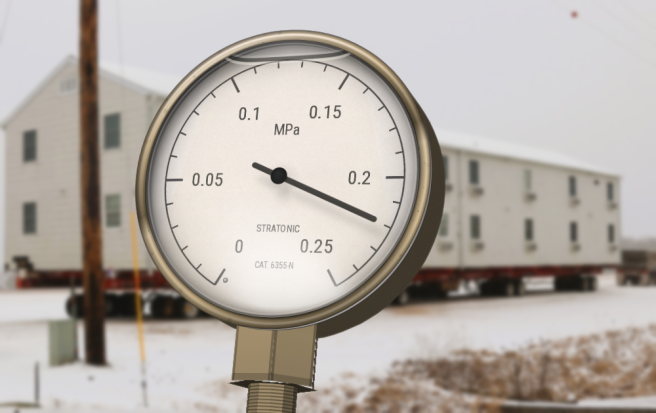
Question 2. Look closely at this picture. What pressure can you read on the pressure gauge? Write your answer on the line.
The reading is 0.22 MPa
